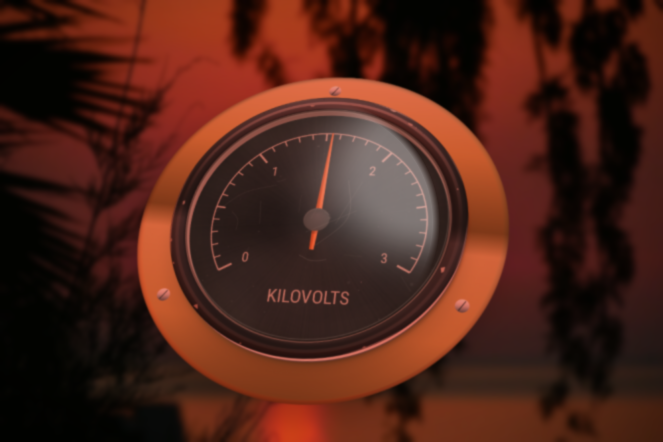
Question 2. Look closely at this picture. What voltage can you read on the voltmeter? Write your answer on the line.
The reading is 1.55 kV
